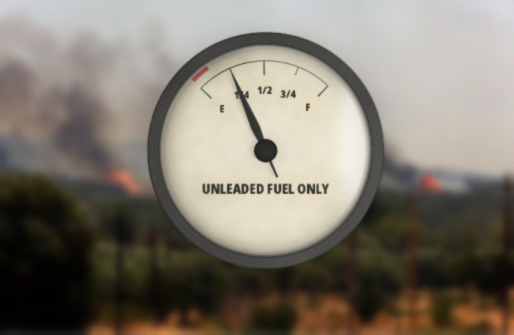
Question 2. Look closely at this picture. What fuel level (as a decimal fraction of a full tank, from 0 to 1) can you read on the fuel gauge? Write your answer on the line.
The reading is 0.25
